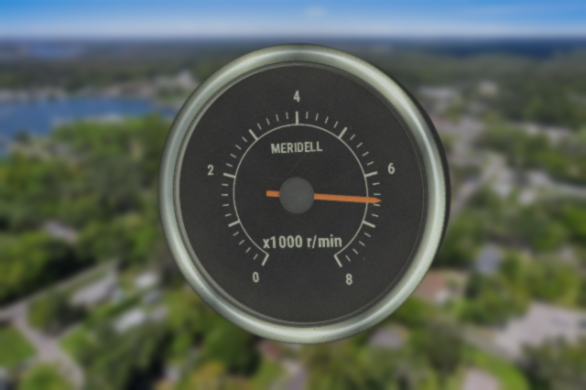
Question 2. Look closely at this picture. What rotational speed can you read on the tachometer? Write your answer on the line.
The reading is 6500 rpm
